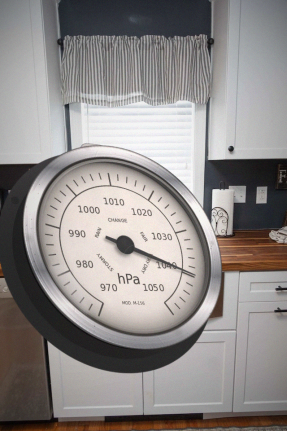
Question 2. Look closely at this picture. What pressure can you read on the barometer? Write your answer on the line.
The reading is 1040 hPa
